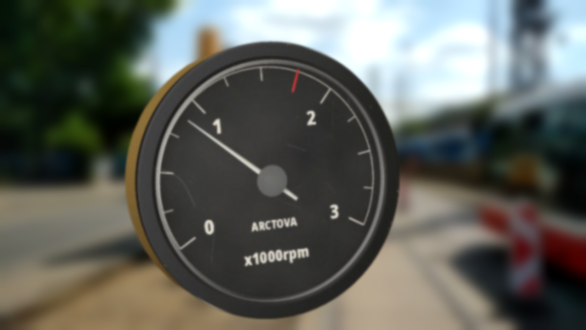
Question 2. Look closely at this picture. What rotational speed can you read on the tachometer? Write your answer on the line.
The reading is 875 rpm
